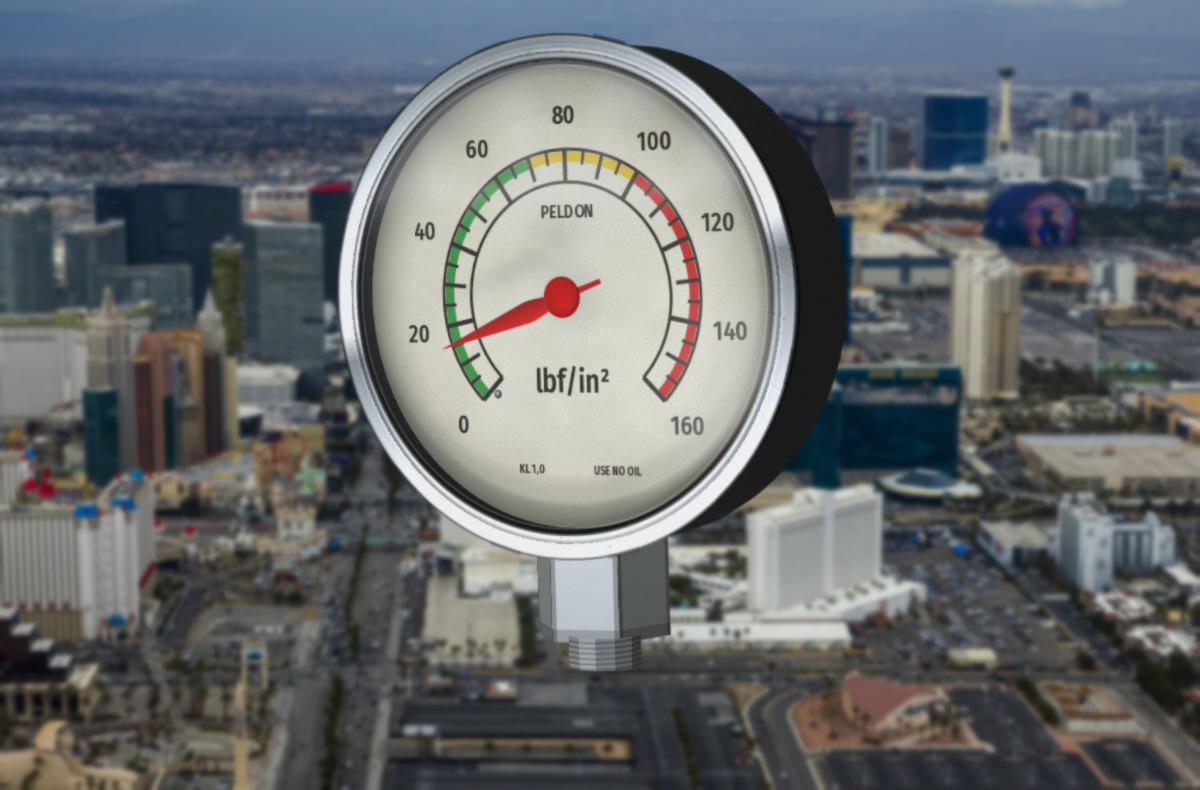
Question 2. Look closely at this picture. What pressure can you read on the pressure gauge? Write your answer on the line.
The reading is 15 psi
